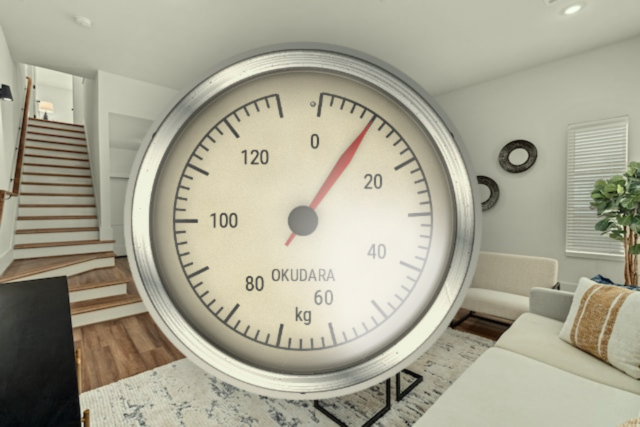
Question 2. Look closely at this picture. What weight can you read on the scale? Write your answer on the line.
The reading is 10 kg
